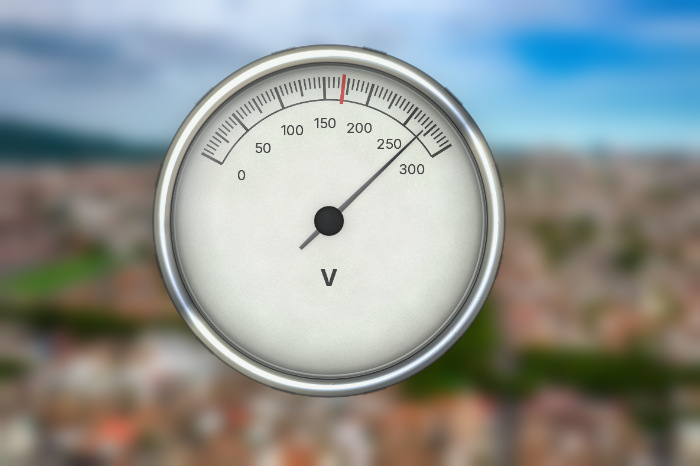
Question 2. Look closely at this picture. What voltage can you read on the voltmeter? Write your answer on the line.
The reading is 270 V
